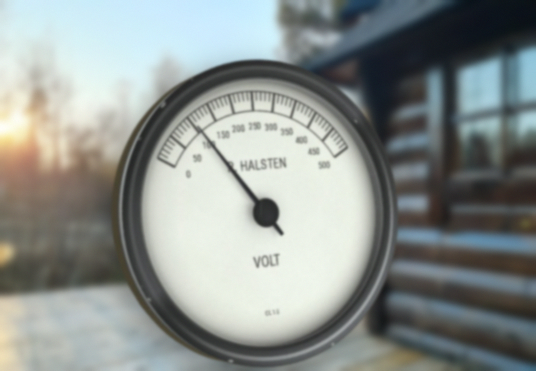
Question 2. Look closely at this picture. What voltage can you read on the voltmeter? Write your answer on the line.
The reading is 100 V
